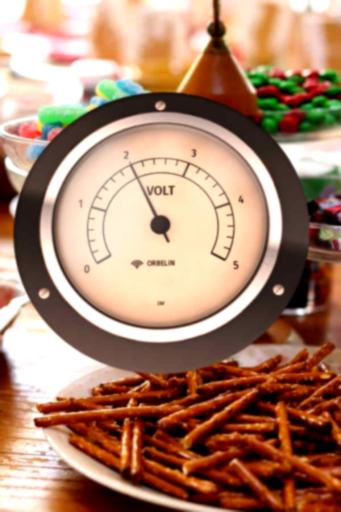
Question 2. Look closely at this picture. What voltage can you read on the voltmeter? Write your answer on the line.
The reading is 2 V
